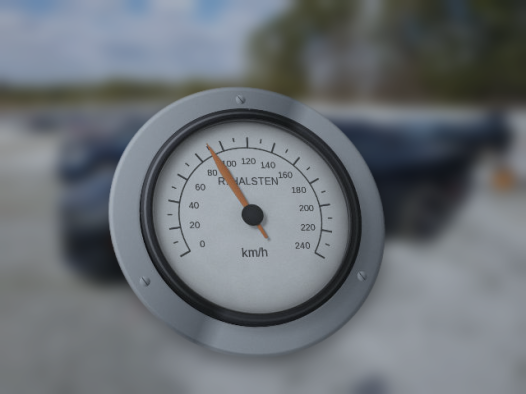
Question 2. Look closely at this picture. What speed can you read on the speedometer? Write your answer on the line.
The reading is 90 km/h
